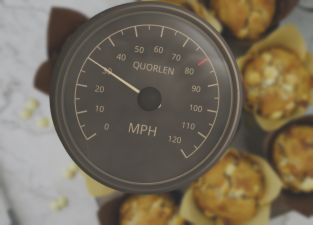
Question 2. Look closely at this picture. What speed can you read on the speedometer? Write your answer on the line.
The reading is 30 mph
